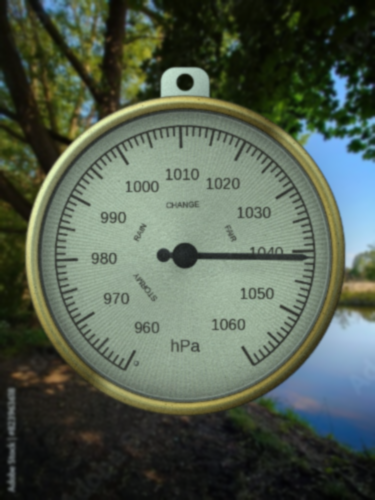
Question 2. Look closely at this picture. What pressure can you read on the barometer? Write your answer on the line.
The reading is 1041 hPa
